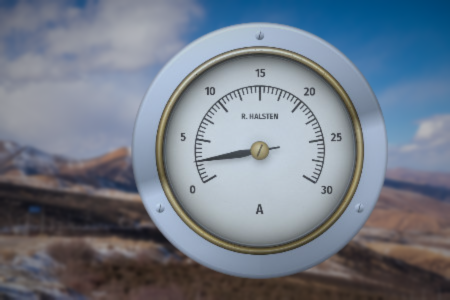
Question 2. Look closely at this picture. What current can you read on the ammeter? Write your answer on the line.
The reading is 2.5 A
